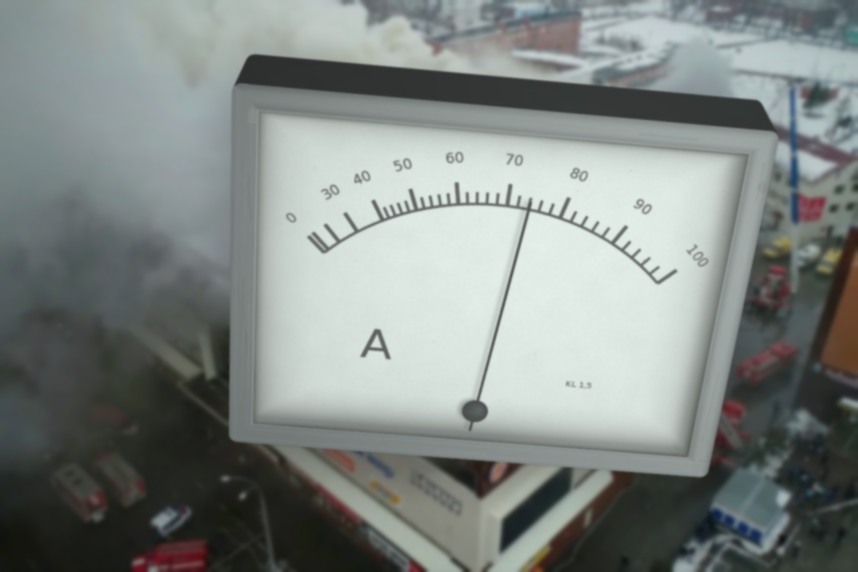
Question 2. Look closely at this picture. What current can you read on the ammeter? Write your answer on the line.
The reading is 74 A
